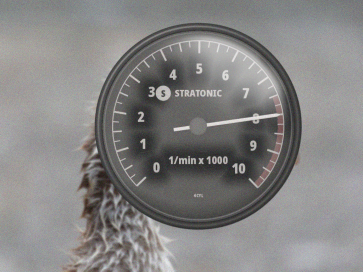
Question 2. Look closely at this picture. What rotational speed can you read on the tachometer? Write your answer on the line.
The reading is 8000 rpm
